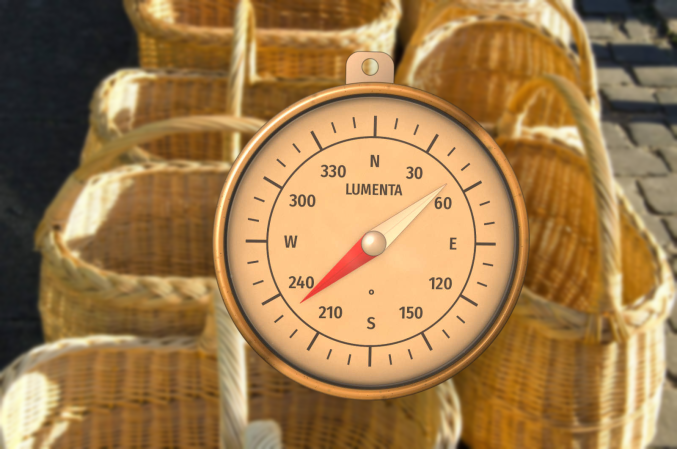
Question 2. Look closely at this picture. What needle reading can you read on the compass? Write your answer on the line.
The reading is 230 °
